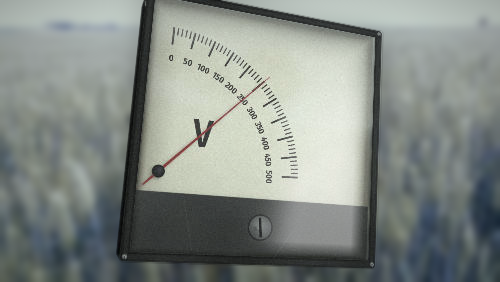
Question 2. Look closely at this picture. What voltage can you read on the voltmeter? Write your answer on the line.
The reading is 250 V
